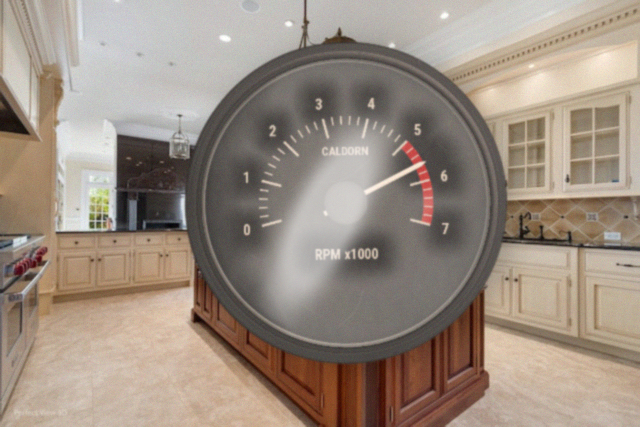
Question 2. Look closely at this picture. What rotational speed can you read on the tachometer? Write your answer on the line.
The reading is 5600 rpm
